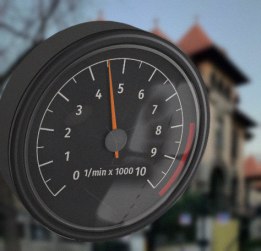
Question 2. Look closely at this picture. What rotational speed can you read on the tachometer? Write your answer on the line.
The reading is 4500 rpm
